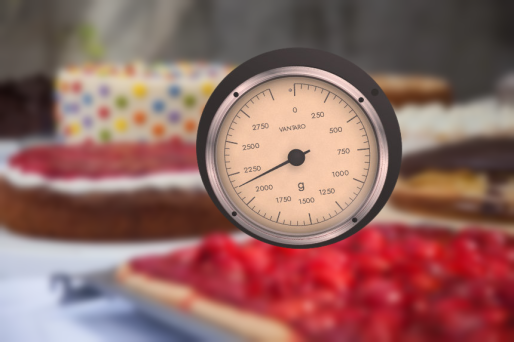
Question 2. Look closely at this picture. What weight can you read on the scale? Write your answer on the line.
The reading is 2150 g
